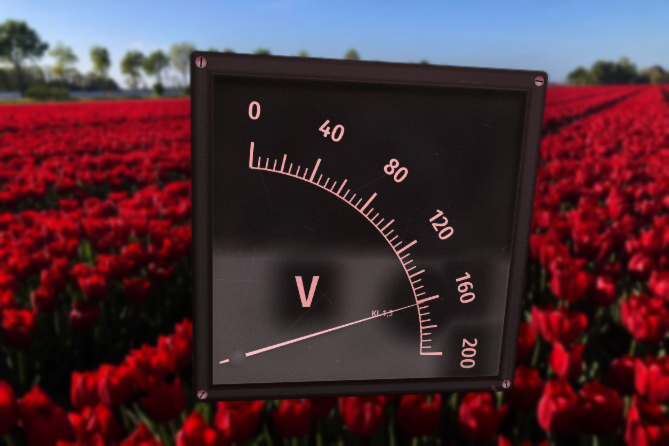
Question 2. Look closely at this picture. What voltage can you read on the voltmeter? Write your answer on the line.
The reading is 160 V
